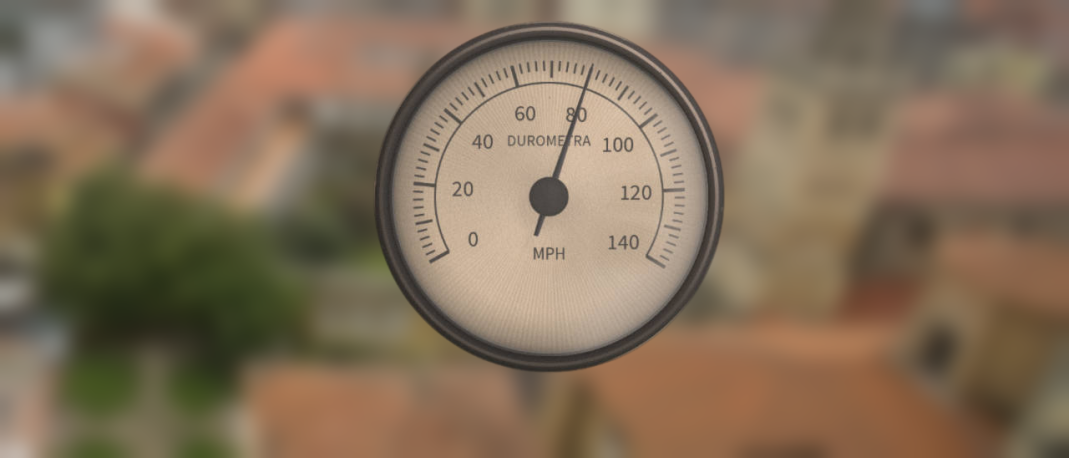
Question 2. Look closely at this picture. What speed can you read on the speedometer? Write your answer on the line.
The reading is 80 mph
